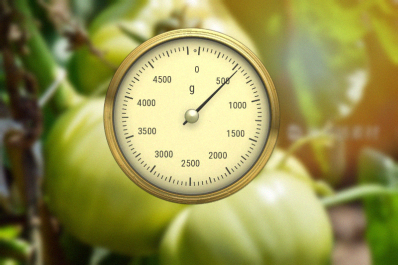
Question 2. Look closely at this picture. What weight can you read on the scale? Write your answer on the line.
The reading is 550 g
